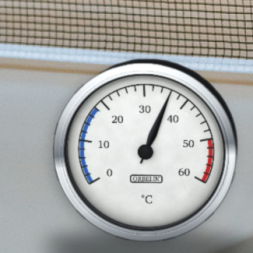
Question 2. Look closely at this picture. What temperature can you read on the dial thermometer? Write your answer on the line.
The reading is 36 °C
